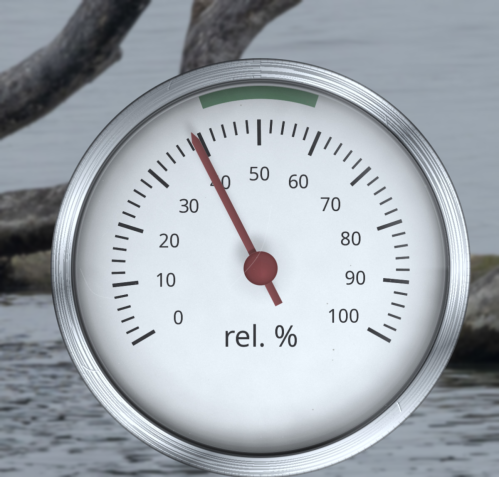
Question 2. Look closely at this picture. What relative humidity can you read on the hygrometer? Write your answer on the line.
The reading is 39 %
